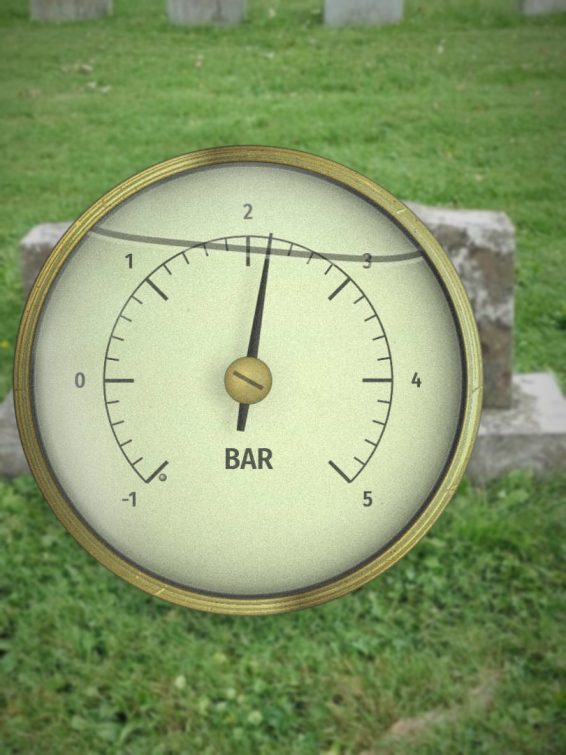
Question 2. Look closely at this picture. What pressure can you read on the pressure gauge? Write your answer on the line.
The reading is 2.2 bar
